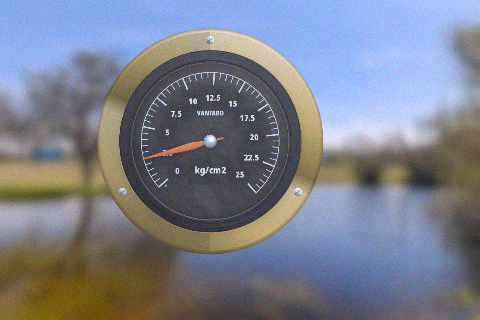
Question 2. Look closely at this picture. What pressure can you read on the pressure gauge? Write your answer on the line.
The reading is 2.5 kg/cm²
